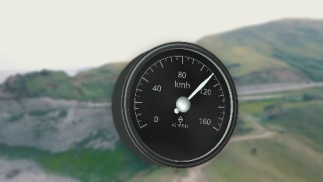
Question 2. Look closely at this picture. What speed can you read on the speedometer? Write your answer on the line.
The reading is 110 km/h
